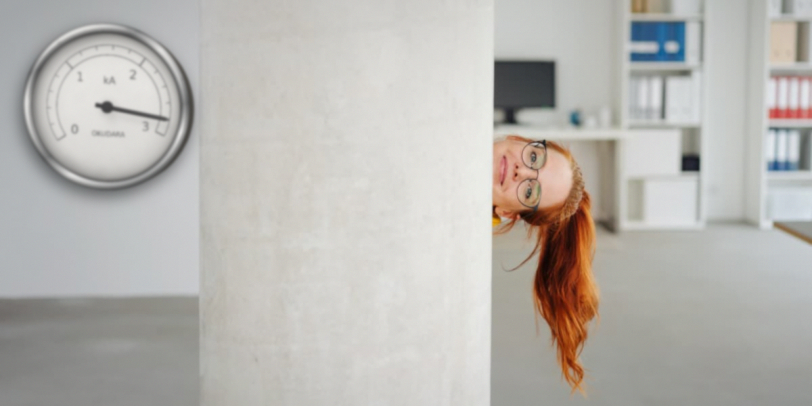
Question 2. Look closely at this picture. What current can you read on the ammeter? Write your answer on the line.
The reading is 2.8 kA
